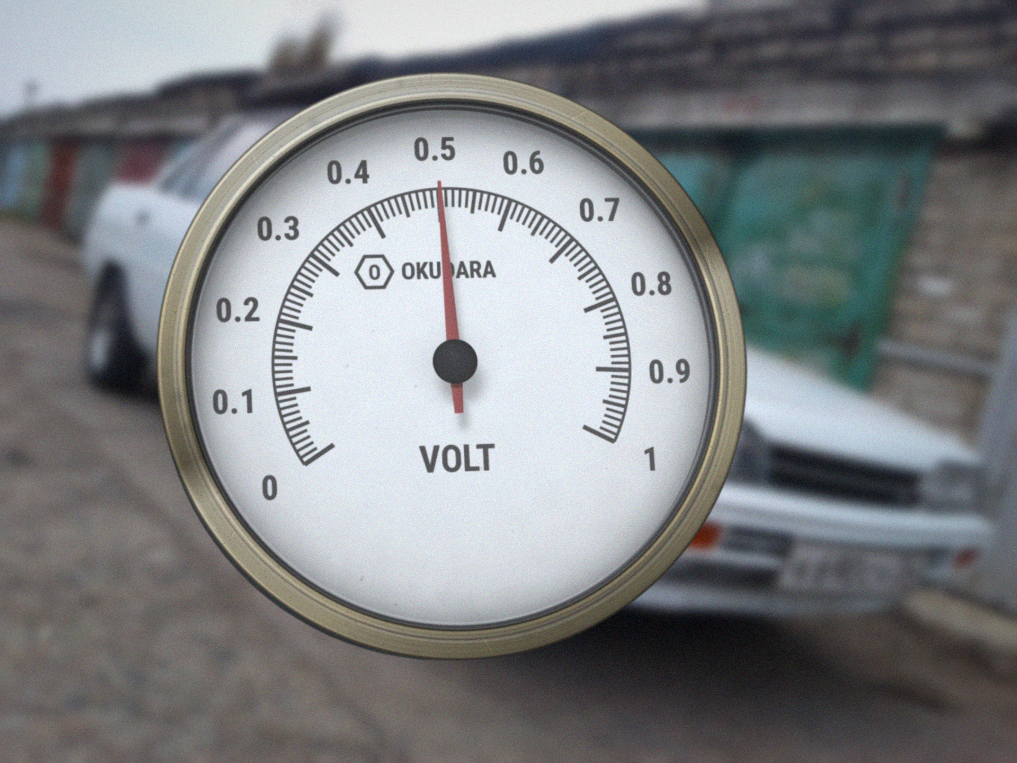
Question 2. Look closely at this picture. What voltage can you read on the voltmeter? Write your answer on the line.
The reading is 0.5 V
